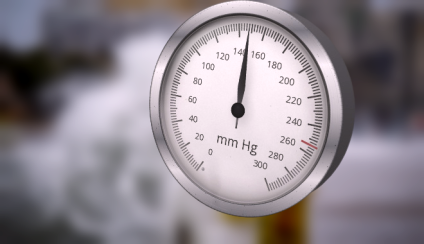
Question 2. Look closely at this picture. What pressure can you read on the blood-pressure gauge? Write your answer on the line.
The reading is 150 mmHg
